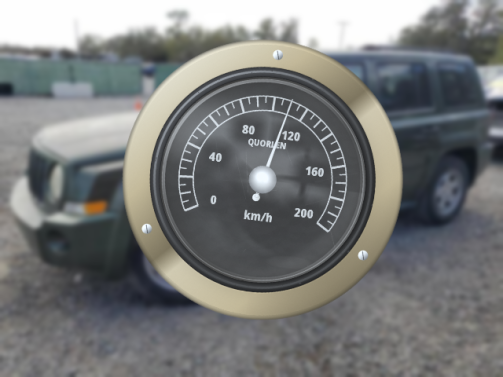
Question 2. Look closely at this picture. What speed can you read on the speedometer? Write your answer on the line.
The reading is 110 km/h
